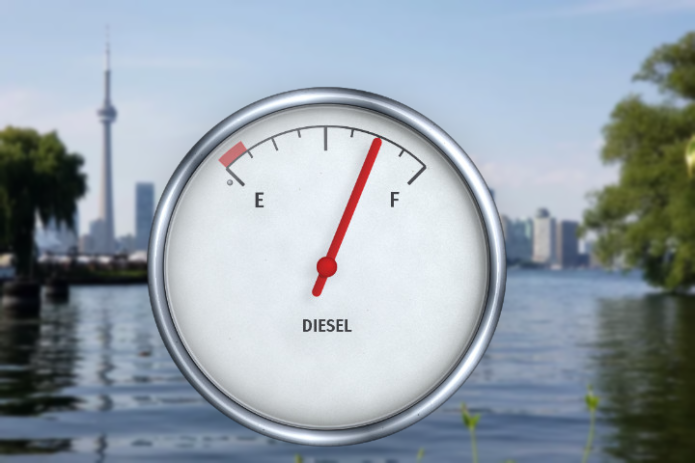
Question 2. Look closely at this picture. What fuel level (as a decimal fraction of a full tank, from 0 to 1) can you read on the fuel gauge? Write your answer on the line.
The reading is 0.75
